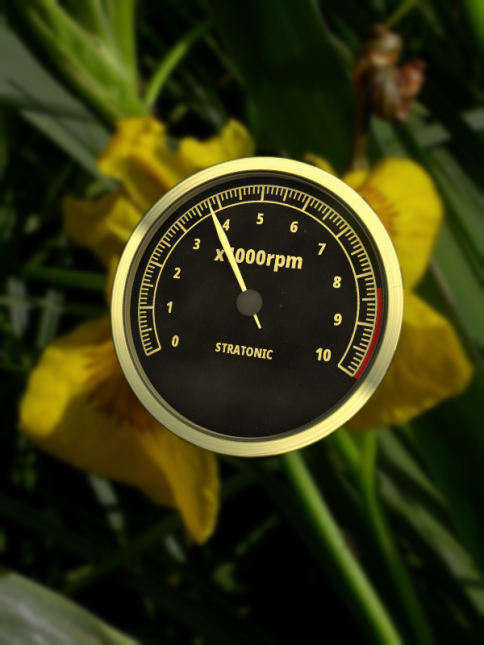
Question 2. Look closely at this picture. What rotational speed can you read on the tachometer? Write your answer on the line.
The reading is 3800 rpm
